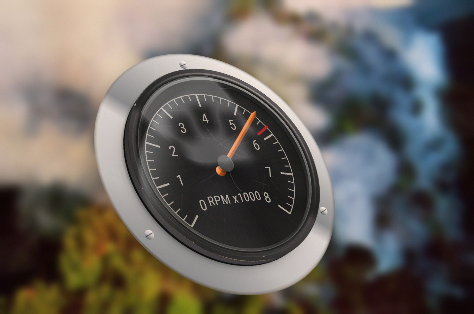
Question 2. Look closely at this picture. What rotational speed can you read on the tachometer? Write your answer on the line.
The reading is 5400 rpm
